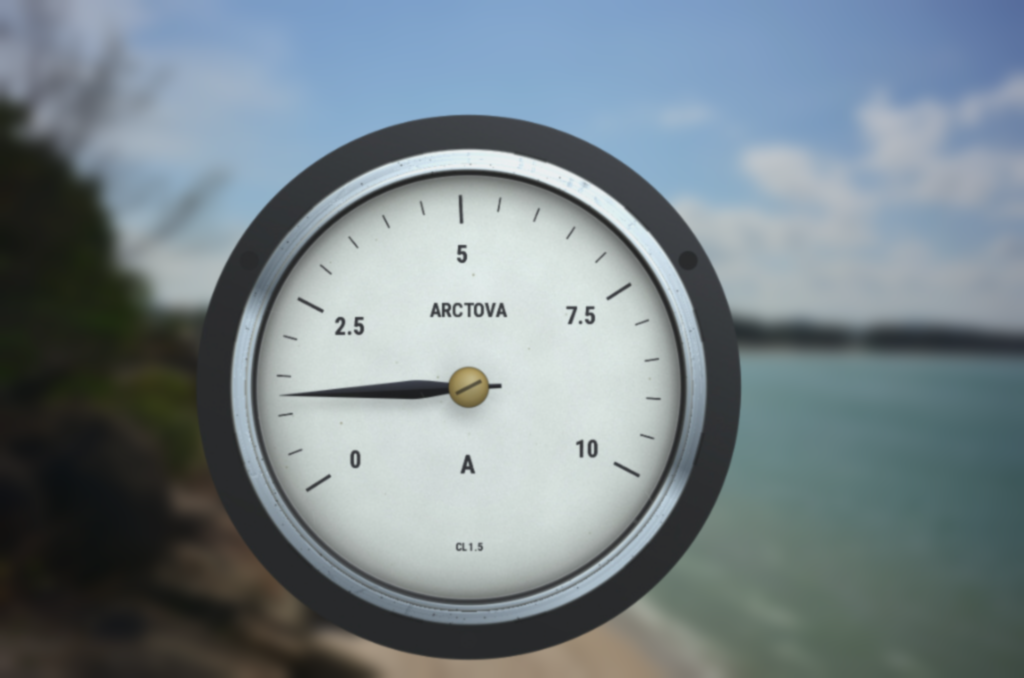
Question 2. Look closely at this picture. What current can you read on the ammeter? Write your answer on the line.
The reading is 1.25 A
